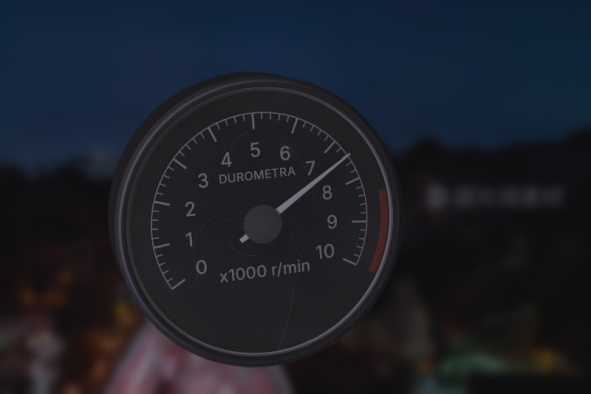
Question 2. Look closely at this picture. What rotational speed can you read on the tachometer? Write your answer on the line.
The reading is 7400 rpm
